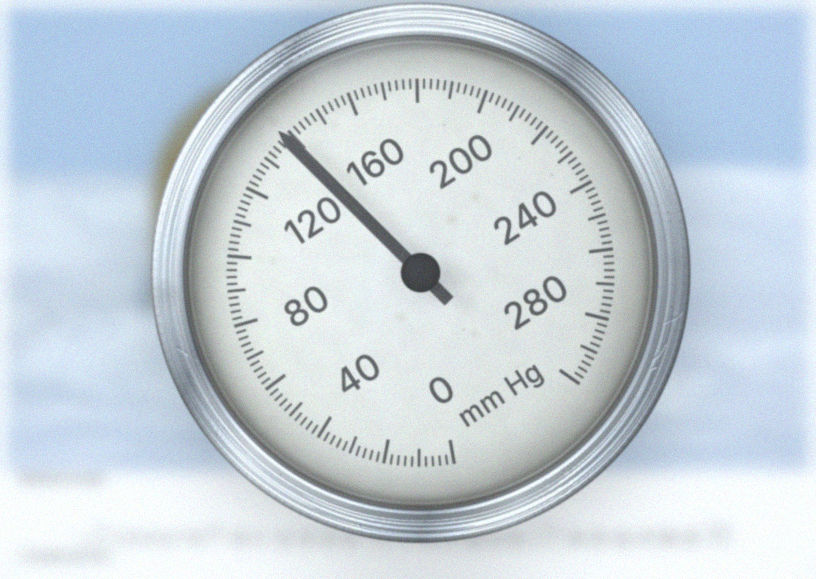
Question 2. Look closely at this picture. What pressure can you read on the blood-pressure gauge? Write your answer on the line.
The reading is 138 mmHg
